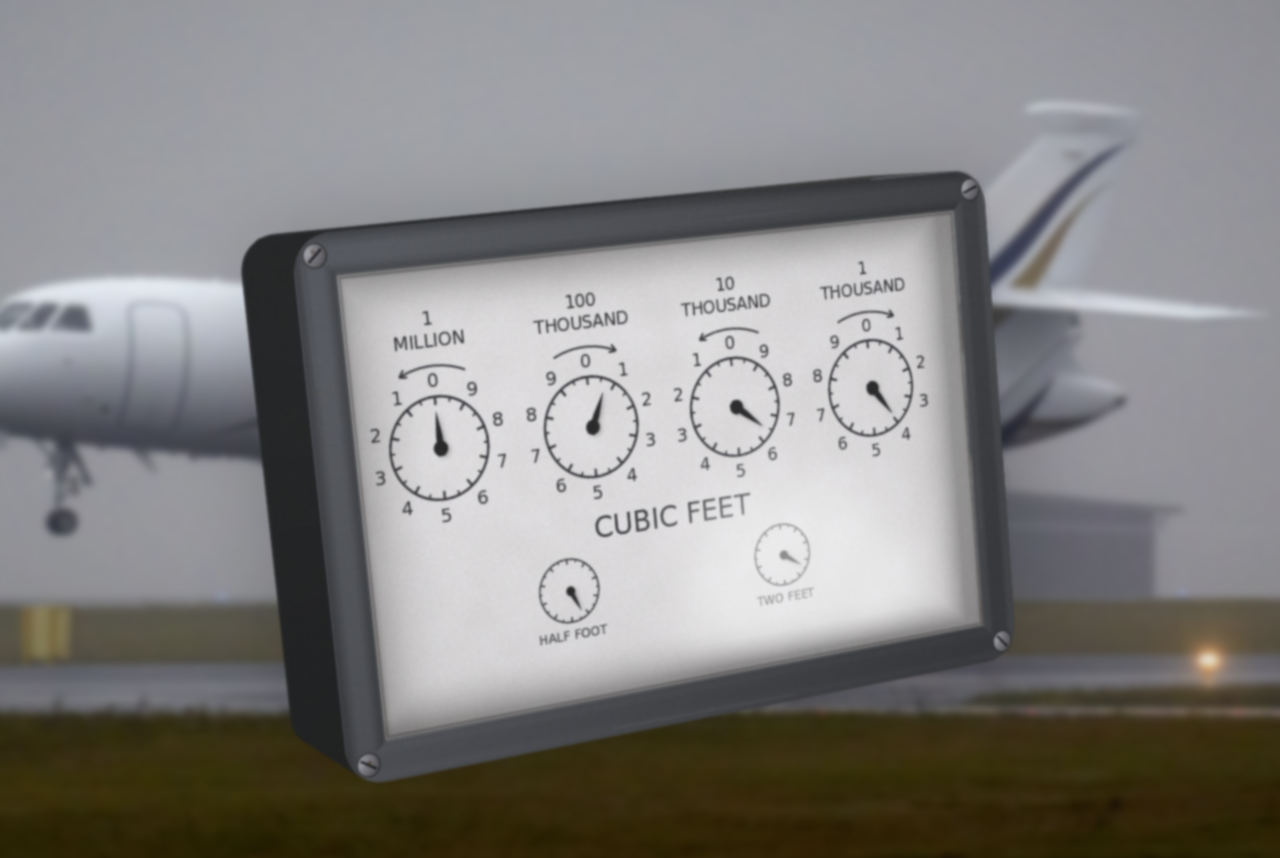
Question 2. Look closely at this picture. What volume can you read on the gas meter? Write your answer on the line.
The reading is 6400 ft³
